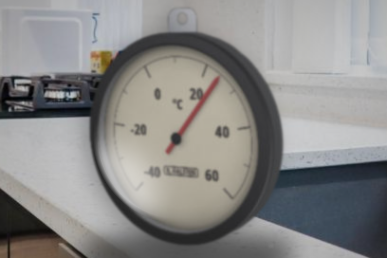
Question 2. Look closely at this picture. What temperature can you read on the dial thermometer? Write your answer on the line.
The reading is 25 °C
